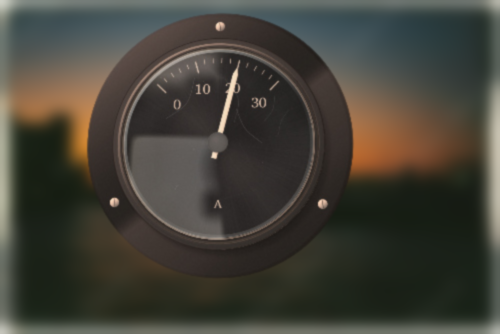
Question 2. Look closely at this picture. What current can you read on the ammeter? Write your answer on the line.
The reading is 20 A
